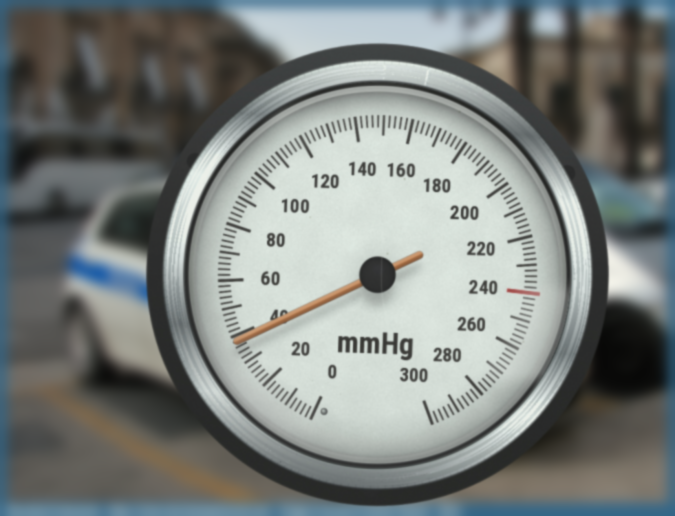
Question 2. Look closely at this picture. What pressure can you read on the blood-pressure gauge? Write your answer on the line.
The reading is 38 mmHg
